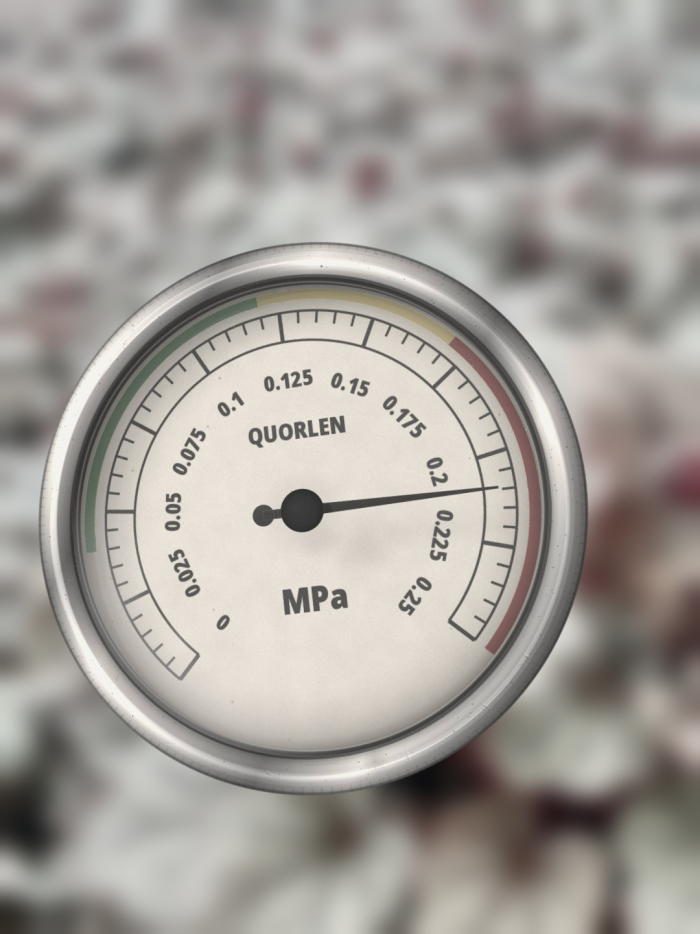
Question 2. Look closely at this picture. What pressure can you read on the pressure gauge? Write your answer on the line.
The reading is 0.21 MPa
